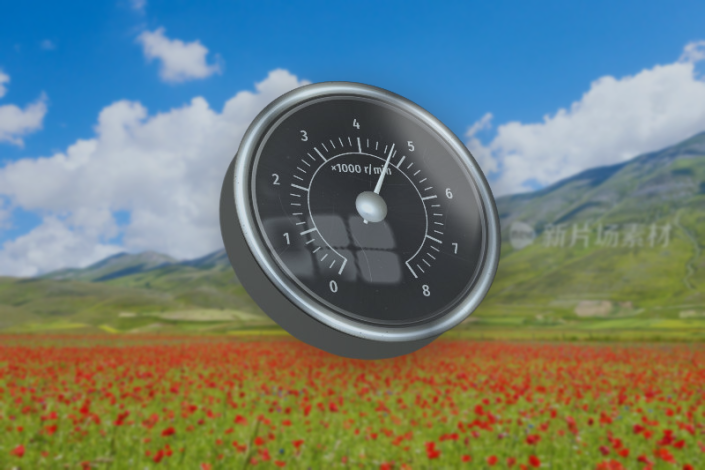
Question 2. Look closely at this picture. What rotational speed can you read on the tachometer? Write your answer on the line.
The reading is 4700 rpm
